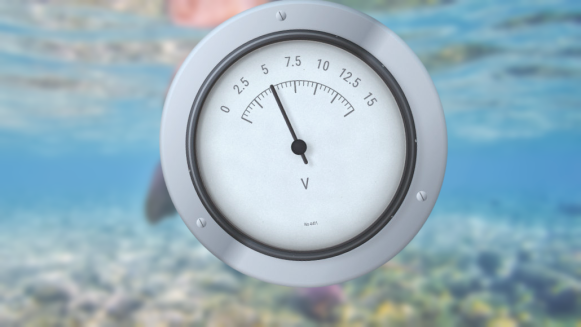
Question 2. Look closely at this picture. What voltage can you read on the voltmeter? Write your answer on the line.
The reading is 5 V
